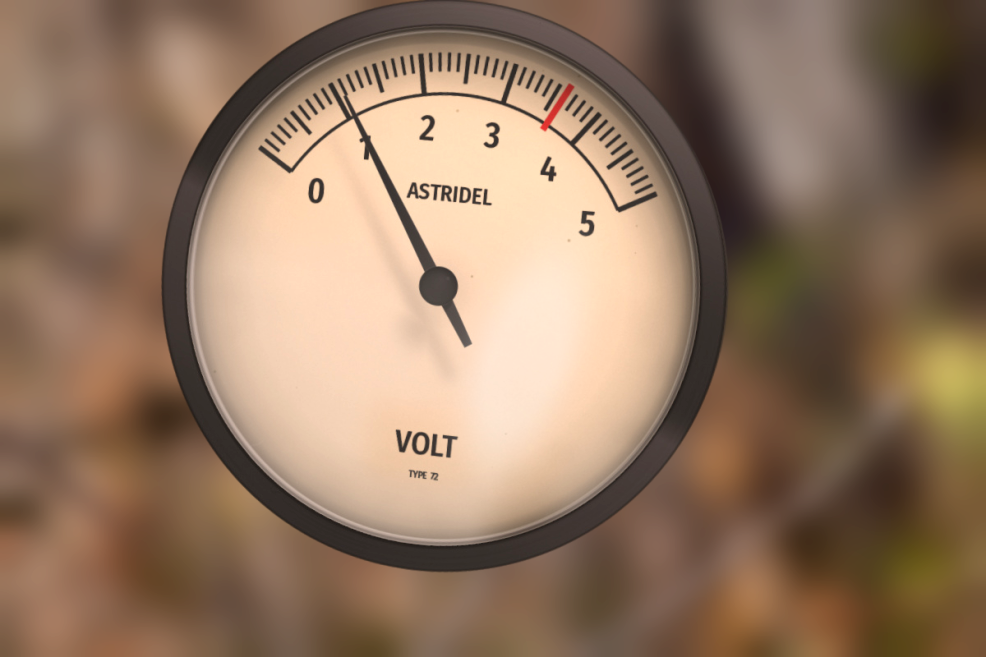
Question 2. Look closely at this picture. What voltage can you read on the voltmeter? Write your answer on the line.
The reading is 1.1 V
